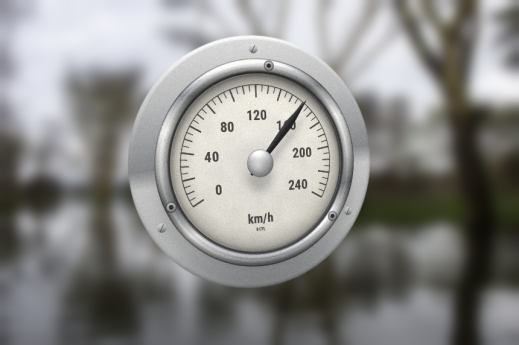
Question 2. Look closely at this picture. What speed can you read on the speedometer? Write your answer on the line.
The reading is 160 km/h
